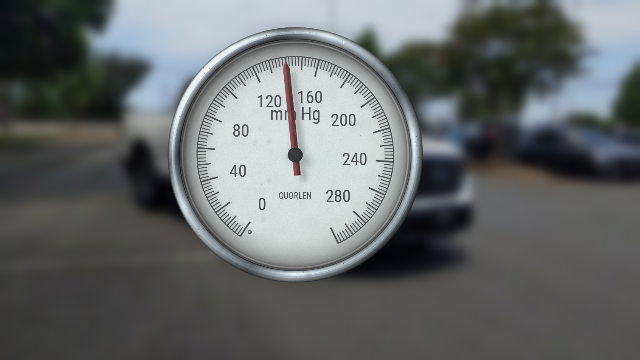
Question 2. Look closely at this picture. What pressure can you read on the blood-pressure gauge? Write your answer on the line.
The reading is 140 mmHg
